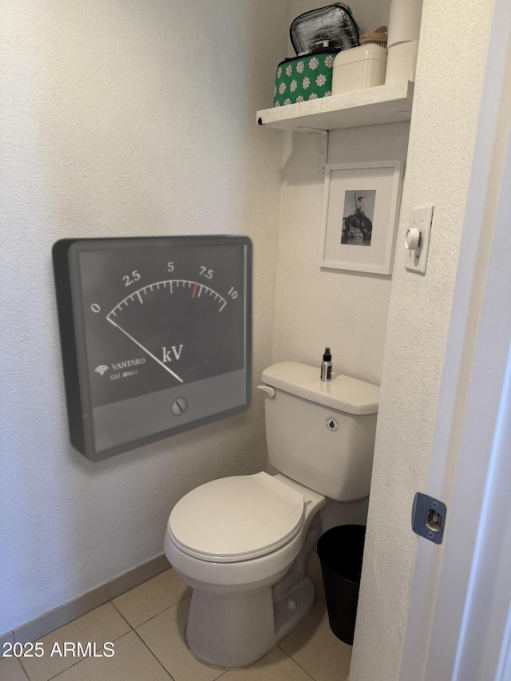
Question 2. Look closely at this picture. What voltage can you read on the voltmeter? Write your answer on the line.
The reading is 0 kV
